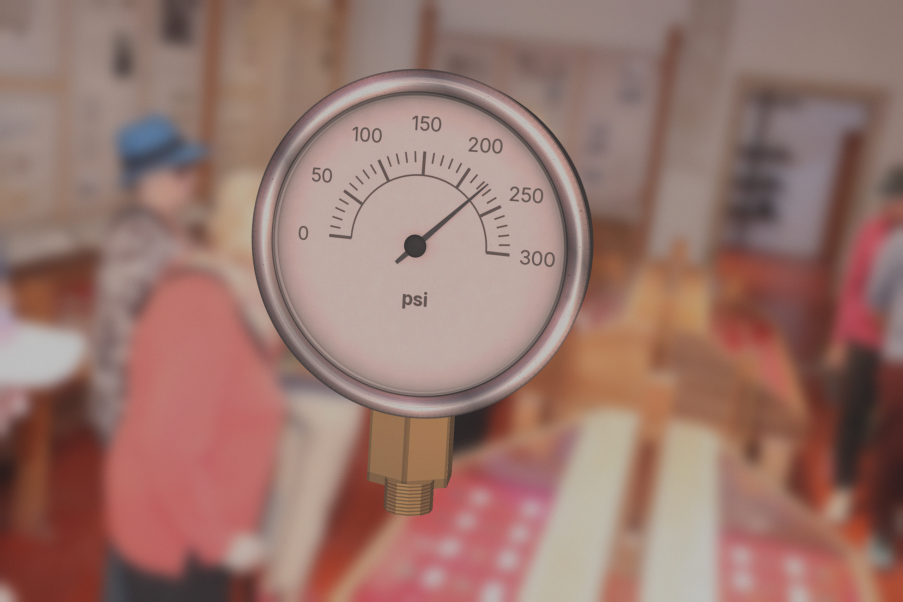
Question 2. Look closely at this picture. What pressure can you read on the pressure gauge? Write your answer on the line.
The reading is 225 psi
